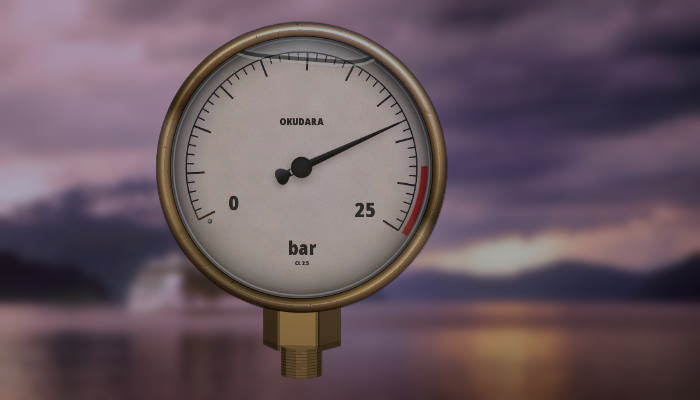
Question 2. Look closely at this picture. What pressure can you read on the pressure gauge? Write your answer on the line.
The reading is 19 bar
